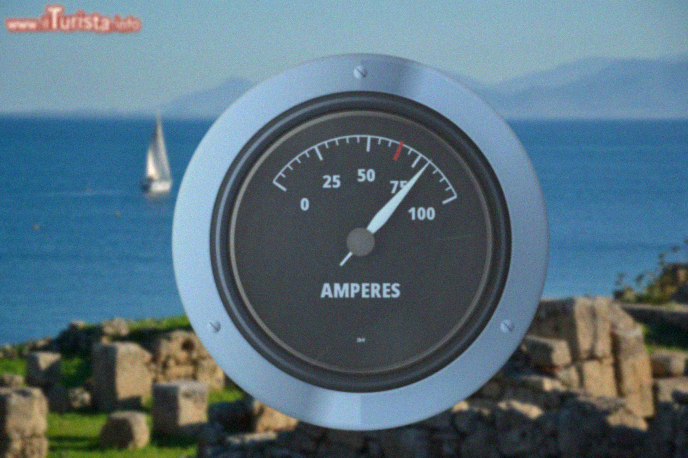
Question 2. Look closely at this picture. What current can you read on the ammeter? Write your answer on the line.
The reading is 80 A
